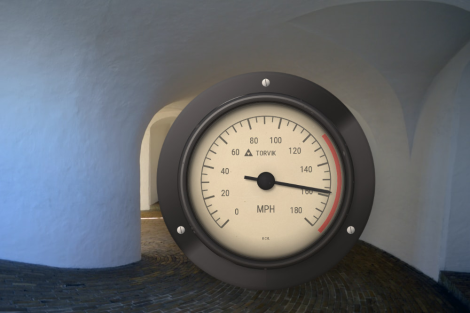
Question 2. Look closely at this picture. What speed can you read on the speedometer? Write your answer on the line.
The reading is 157.5 mph
